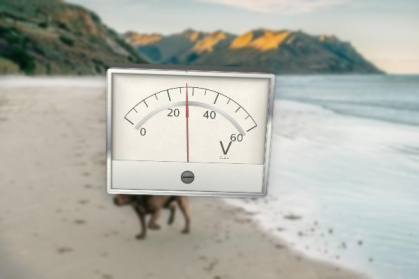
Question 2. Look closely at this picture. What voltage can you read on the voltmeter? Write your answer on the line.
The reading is 27.5 V
